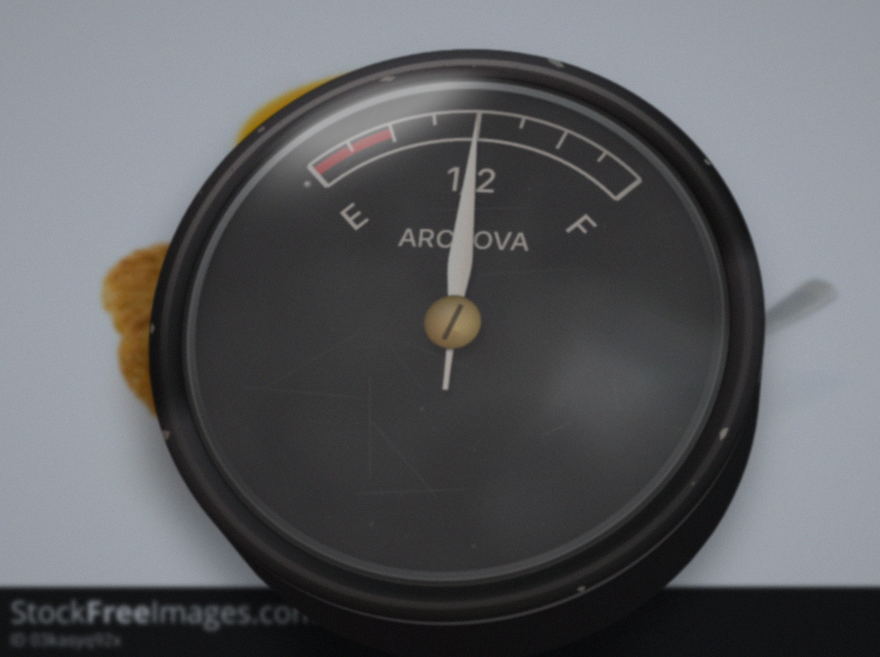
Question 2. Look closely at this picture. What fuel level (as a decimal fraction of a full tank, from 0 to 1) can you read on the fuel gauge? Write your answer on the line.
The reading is 0.5
